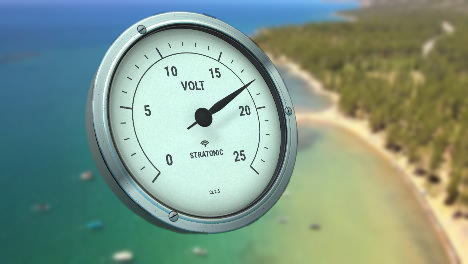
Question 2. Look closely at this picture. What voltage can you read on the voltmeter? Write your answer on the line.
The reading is 18 V
